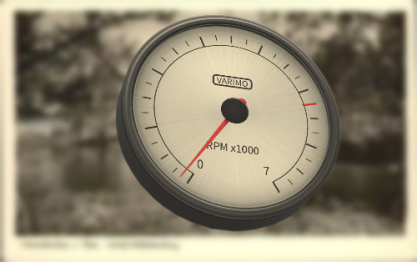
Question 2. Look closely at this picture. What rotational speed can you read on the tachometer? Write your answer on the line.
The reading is 125 rpm
